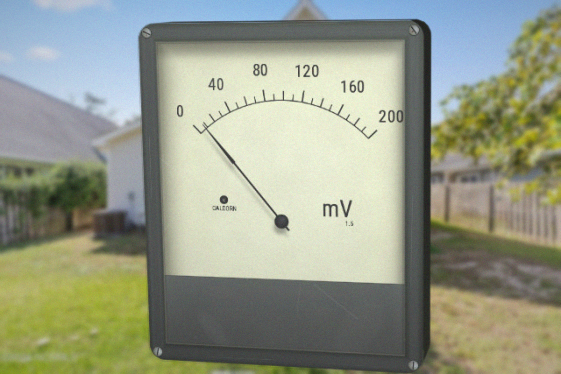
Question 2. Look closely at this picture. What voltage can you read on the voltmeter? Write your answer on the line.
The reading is 10 mV
